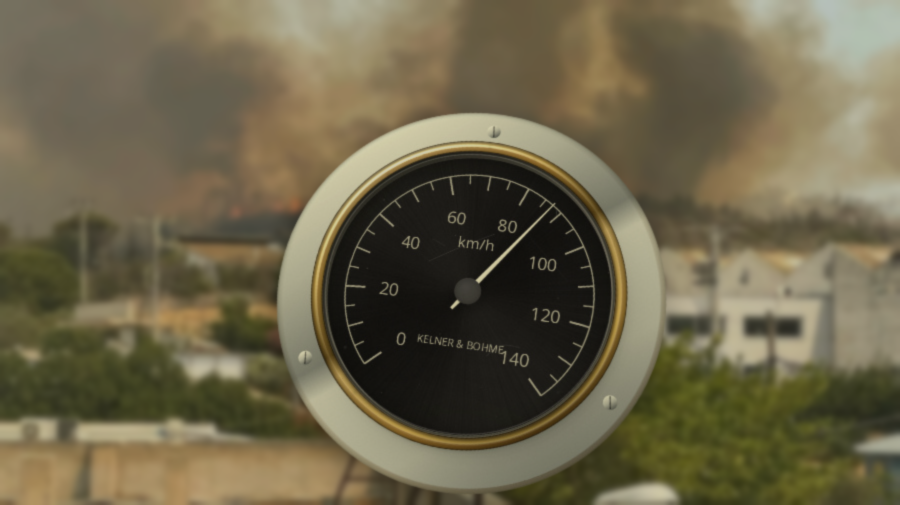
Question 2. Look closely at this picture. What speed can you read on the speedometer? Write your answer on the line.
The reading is 87.5 km/h
